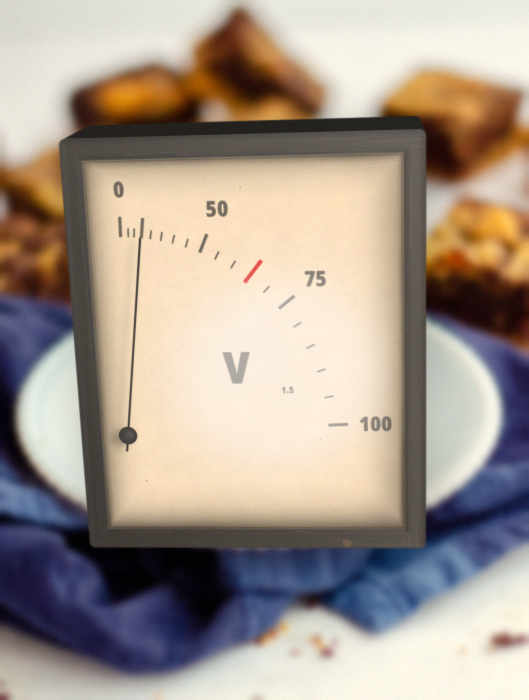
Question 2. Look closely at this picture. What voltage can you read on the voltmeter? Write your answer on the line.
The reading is 25 V
